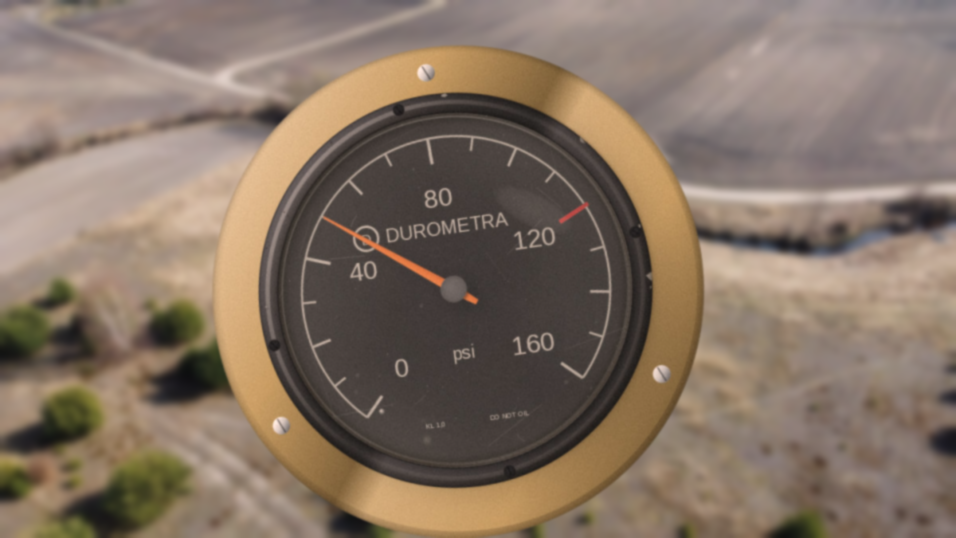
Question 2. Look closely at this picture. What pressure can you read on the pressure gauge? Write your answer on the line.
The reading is 50 psi
